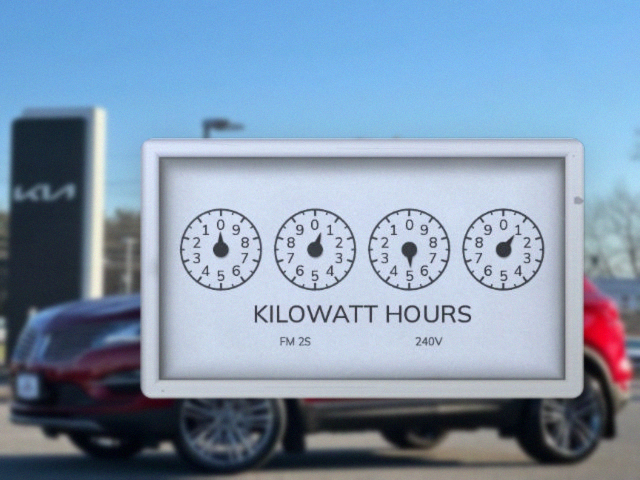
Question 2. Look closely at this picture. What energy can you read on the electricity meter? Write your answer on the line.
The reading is 51 kWh
